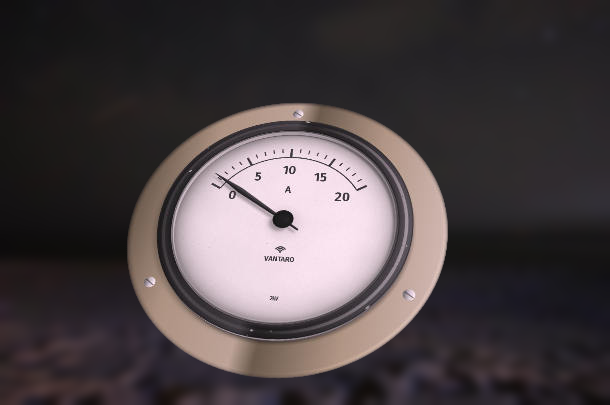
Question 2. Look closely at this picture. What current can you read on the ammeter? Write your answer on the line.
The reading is 1 A
